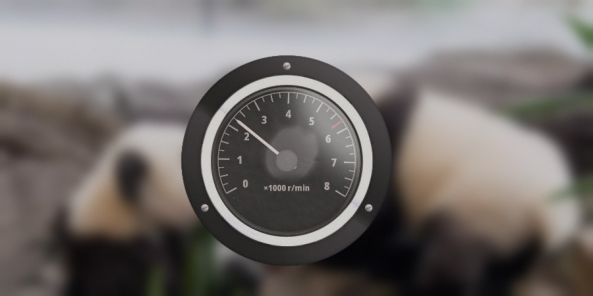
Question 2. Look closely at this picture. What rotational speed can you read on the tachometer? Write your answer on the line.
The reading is 2250 rpm
